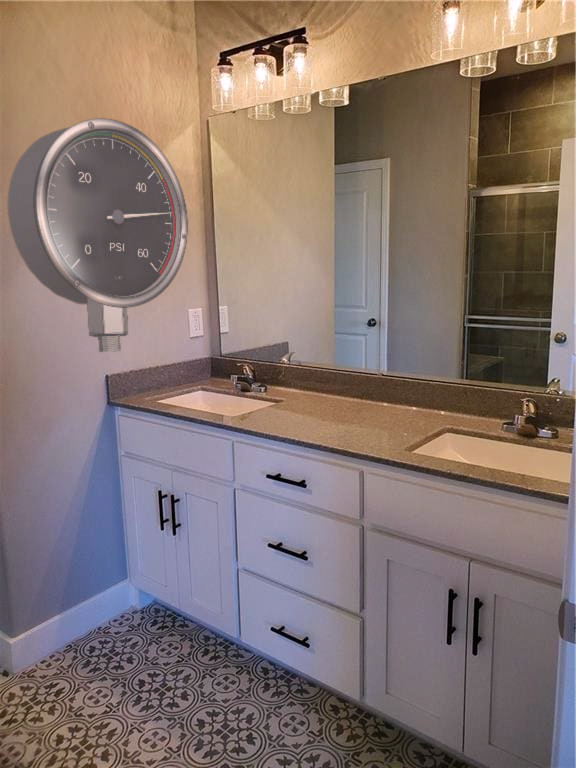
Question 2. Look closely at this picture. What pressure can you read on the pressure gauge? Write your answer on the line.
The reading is 48 psi
